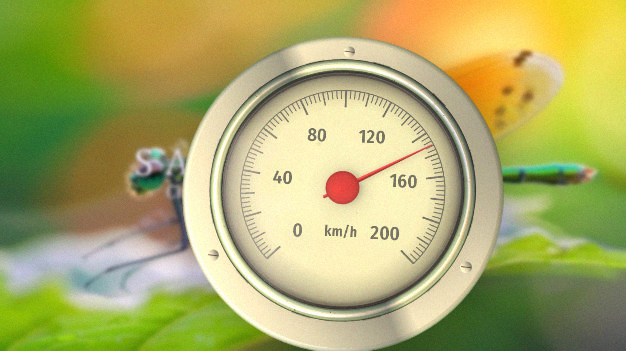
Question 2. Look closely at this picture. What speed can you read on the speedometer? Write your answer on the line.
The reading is 146 km/h
